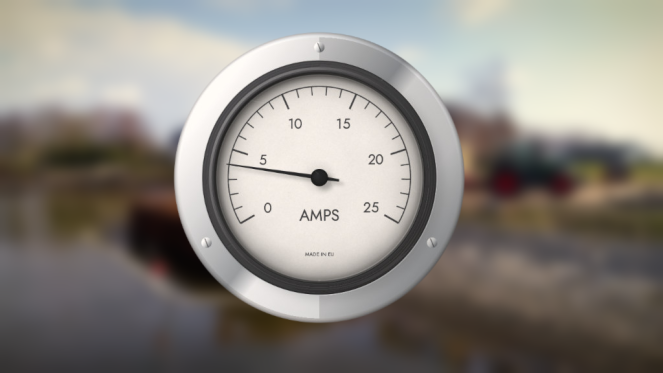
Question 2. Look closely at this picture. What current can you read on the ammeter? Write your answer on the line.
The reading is 4 A
